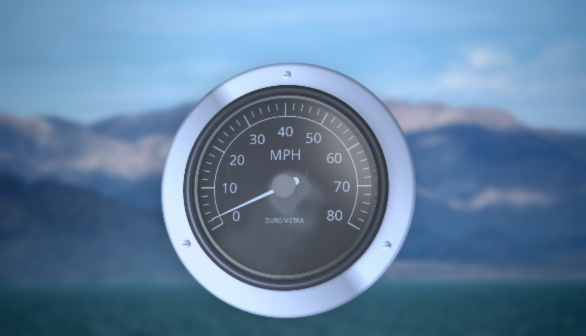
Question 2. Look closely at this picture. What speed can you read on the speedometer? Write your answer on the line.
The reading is 2 mph
